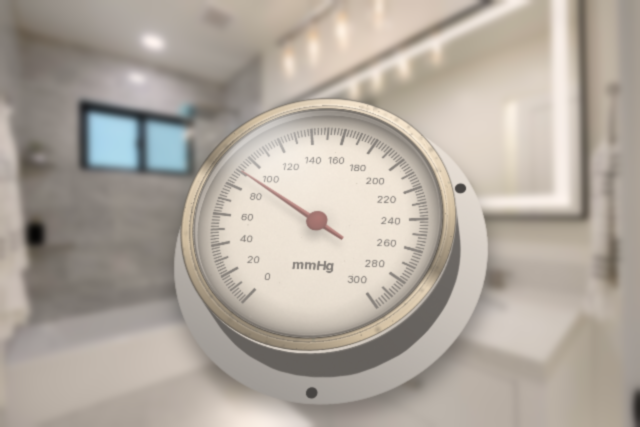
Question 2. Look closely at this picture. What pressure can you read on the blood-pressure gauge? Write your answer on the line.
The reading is 90 mmHg
